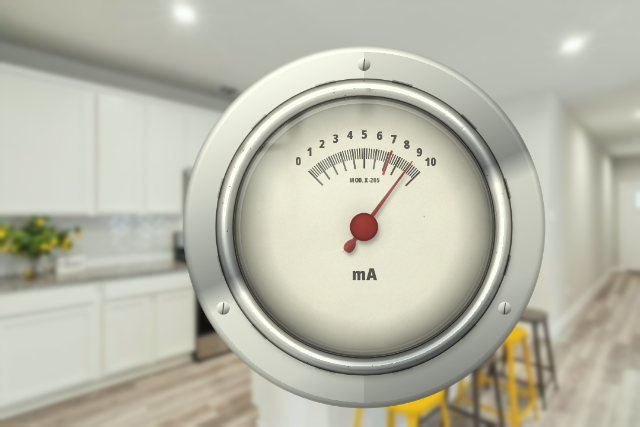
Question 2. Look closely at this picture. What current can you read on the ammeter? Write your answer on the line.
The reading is 9 mA
